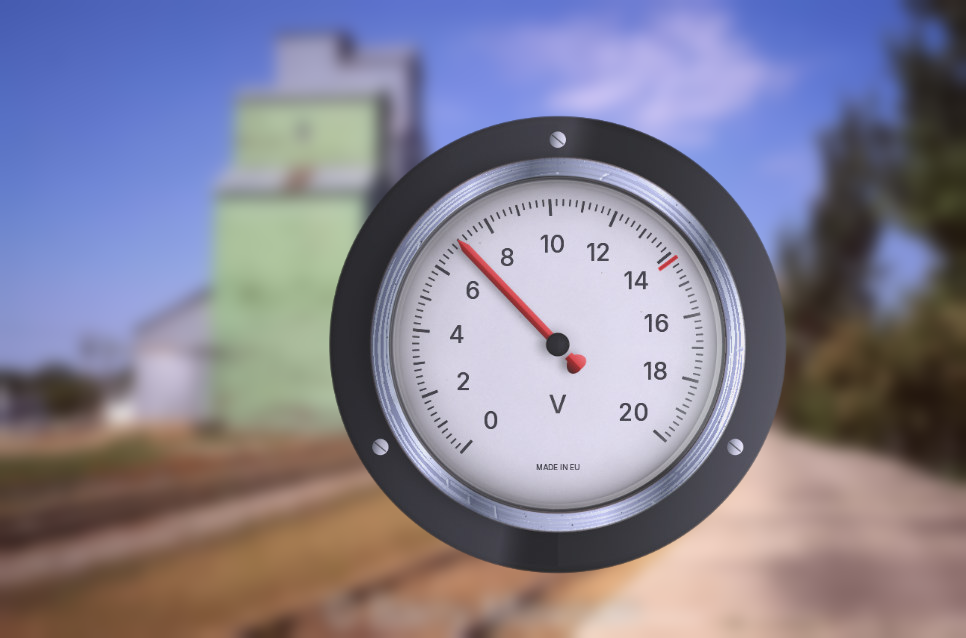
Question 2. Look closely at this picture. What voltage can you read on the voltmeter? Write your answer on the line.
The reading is 7 V
